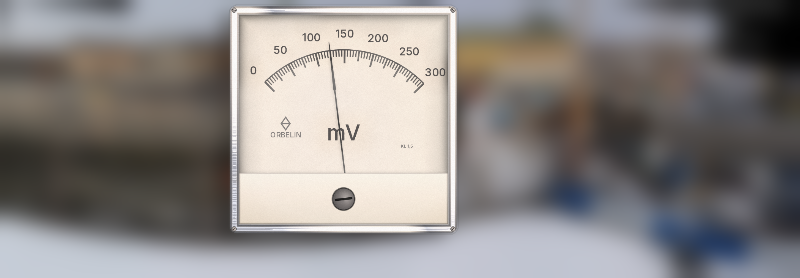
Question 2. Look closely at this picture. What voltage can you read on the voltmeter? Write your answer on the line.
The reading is 125 mV
